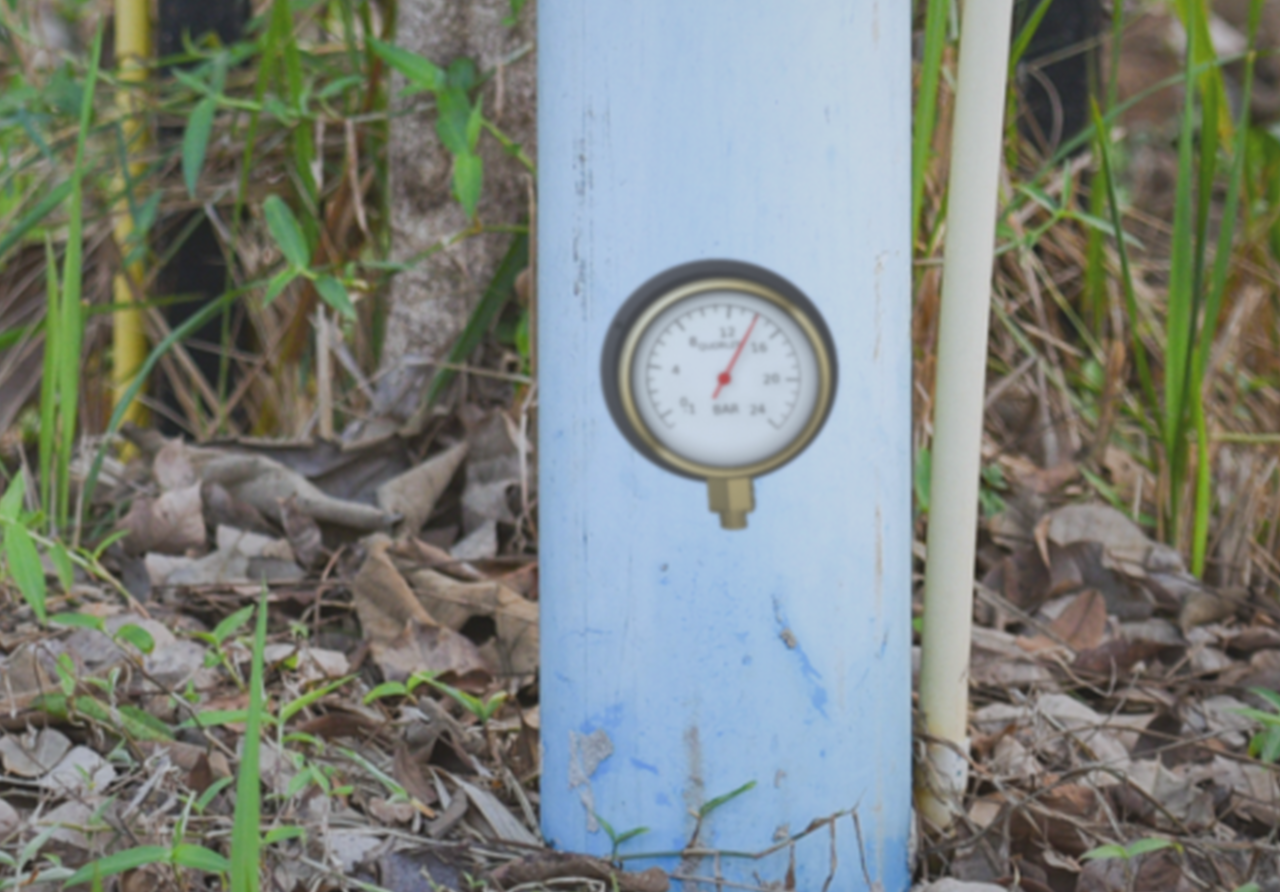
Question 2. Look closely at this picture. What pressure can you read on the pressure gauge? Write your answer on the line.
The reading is 14 bar
